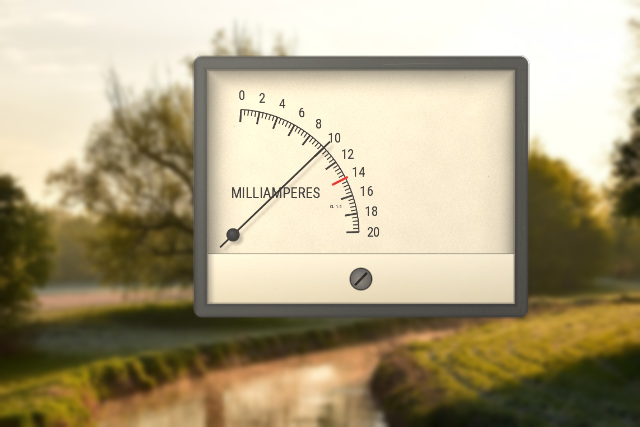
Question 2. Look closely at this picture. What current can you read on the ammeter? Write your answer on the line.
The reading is 10 mA
